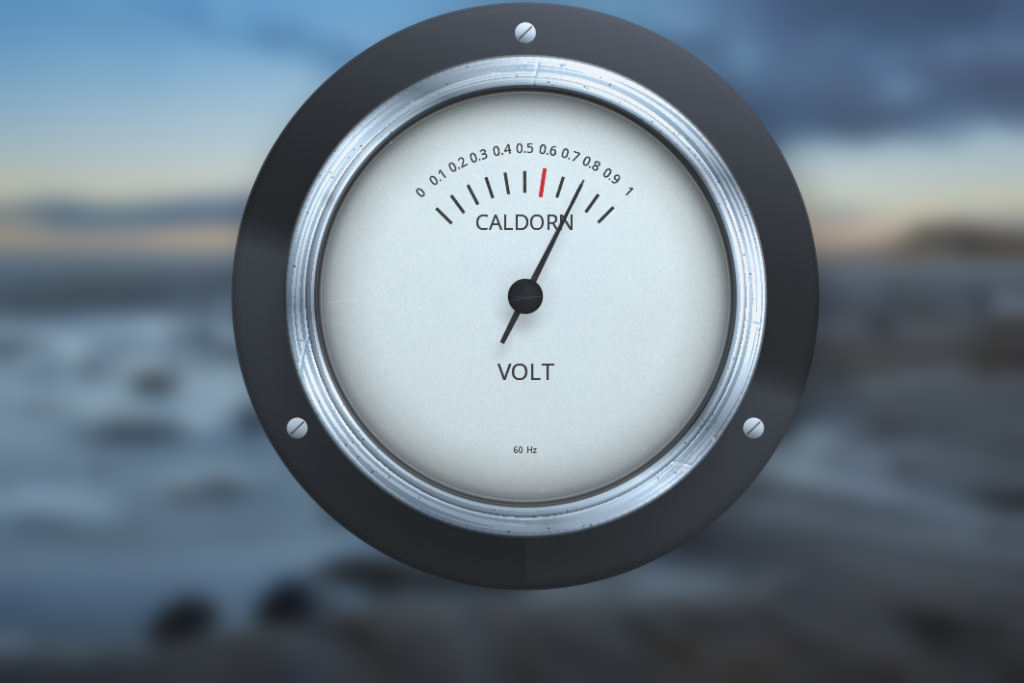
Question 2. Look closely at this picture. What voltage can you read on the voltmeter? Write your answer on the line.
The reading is 0.8 V
